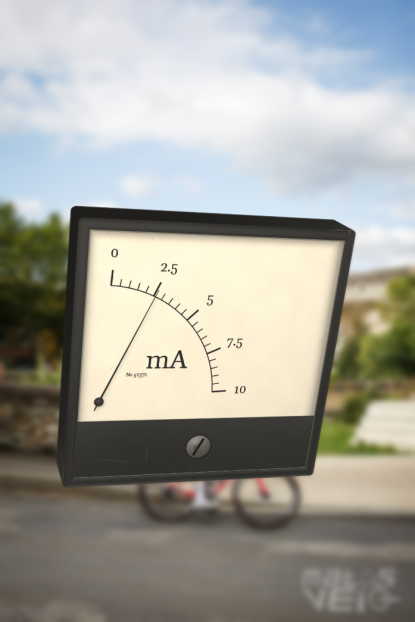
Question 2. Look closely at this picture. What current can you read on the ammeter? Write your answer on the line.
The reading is 2.5 mA
